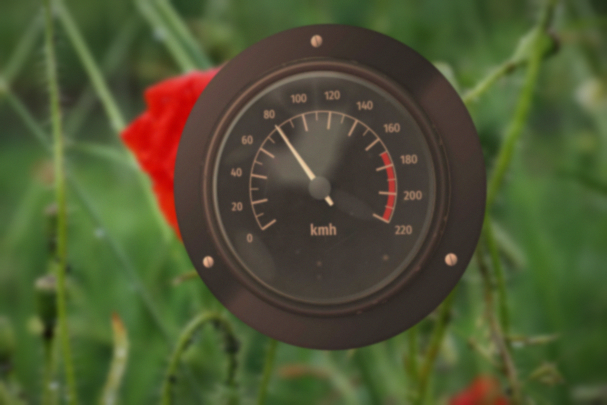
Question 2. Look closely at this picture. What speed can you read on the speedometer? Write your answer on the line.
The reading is 80 km/h
